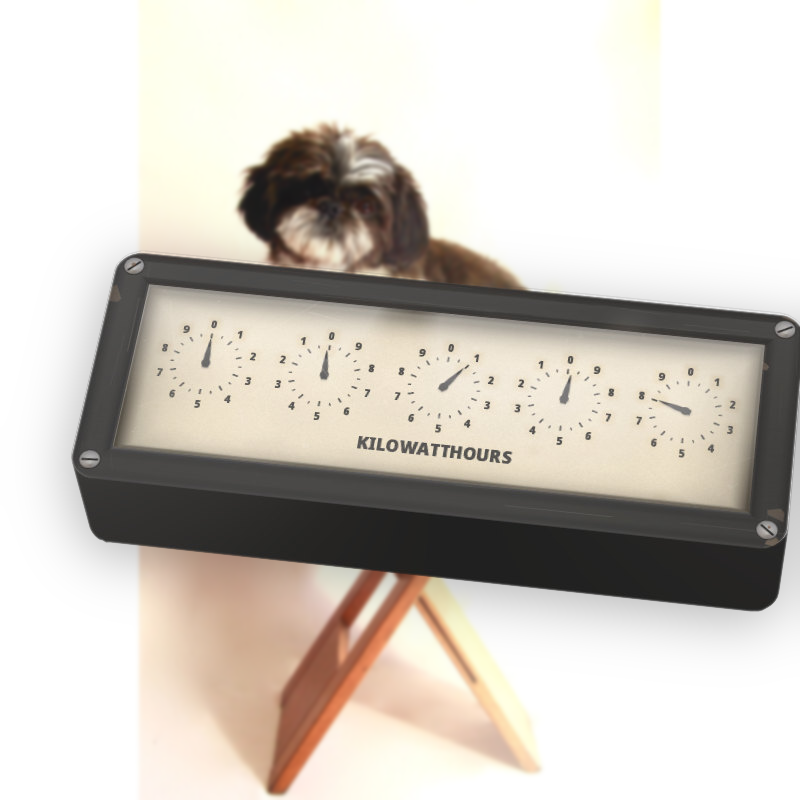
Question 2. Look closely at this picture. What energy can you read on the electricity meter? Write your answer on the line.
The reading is 98 kWh
